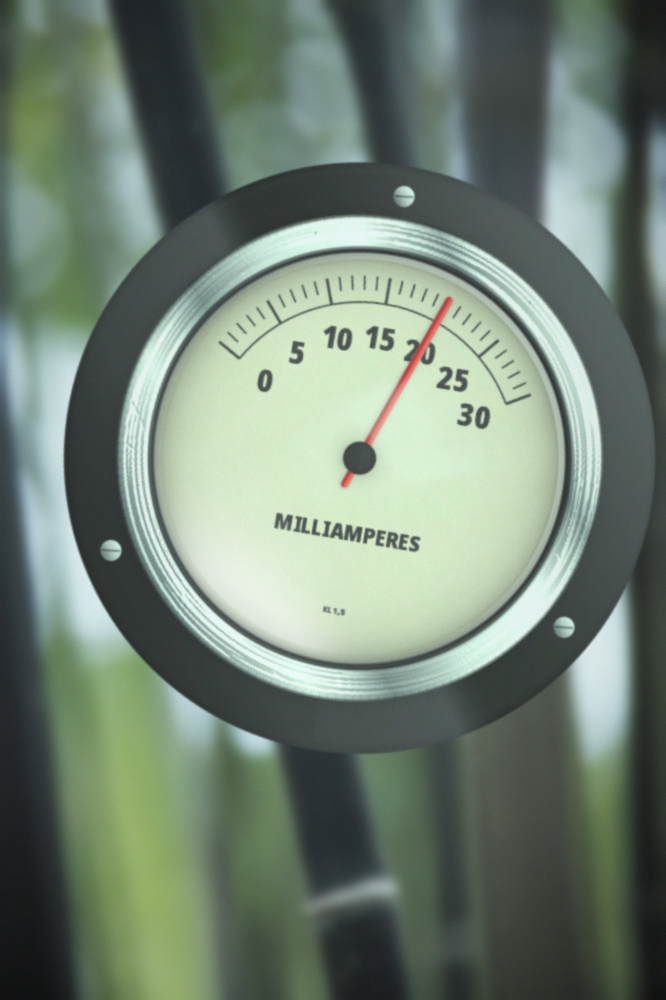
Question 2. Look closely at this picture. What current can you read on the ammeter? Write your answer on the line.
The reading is 20 mA
